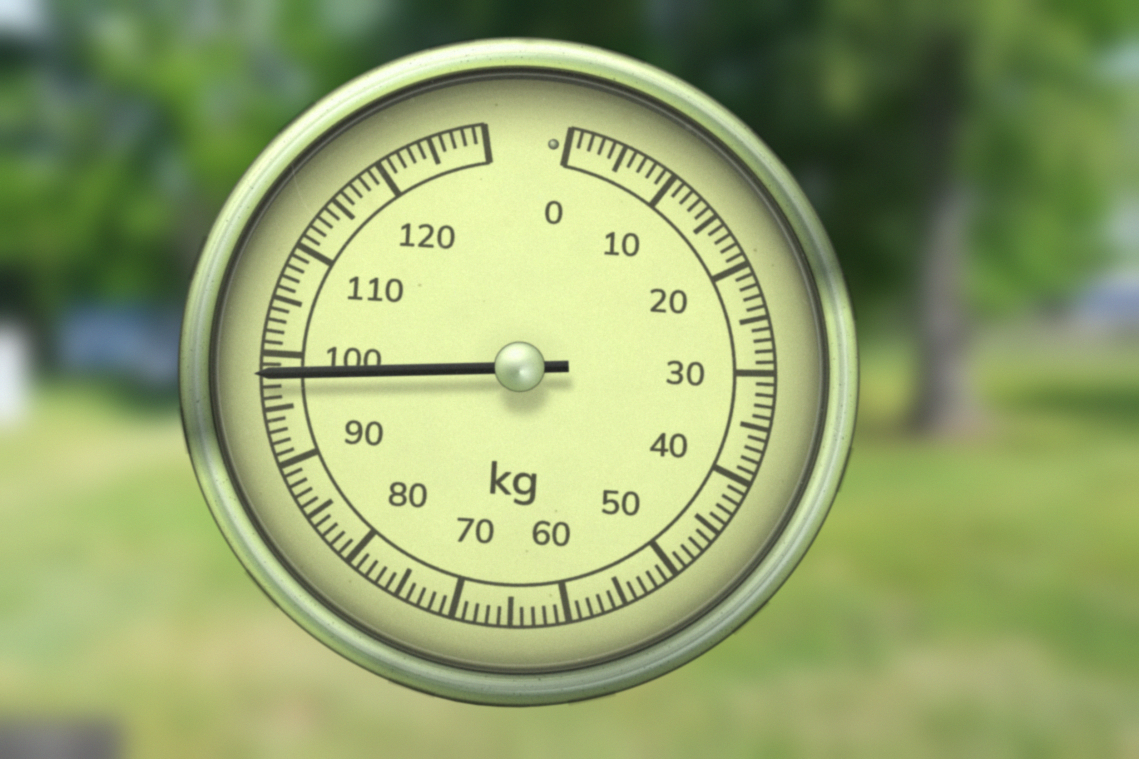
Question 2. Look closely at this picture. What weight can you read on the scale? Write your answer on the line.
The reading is 98 kg
